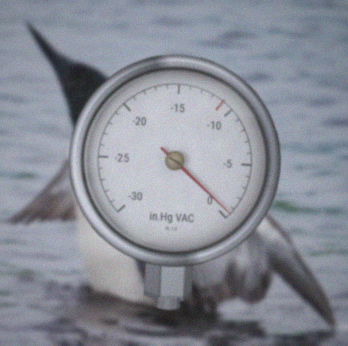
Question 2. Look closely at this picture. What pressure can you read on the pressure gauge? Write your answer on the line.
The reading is -0.5 inHg
